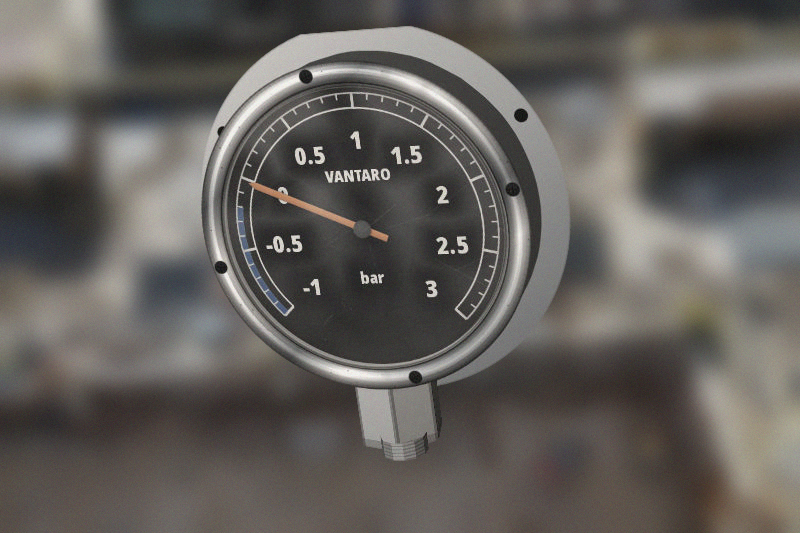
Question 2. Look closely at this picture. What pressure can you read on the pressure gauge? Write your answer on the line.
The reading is 0 bar
